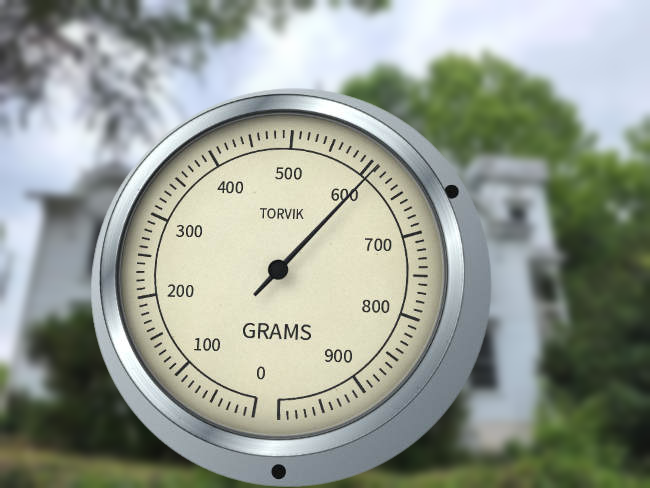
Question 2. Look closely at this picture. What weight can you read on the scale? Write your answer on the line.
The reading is 610 g
